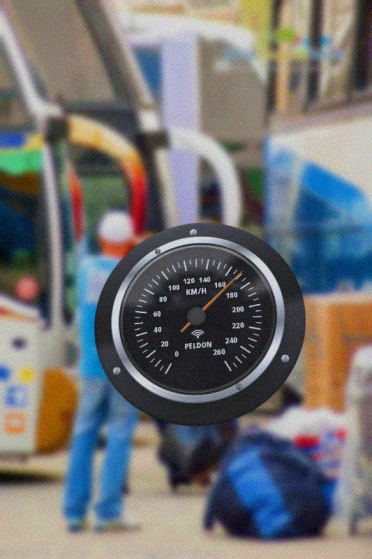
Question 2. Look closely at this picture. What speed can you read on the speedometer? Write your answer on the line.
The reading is 170 km/h
